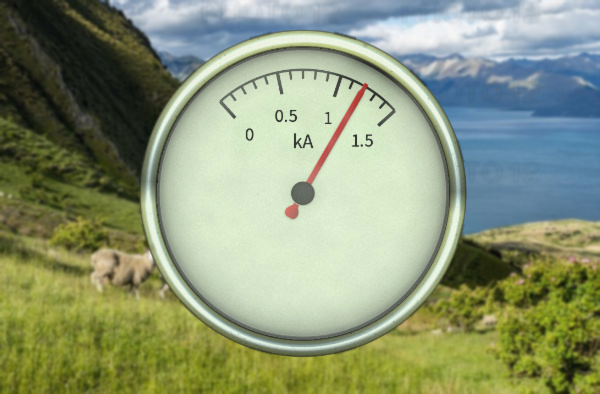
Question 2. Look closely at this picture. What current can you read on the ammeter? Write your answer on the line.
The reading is 1.2 kA
